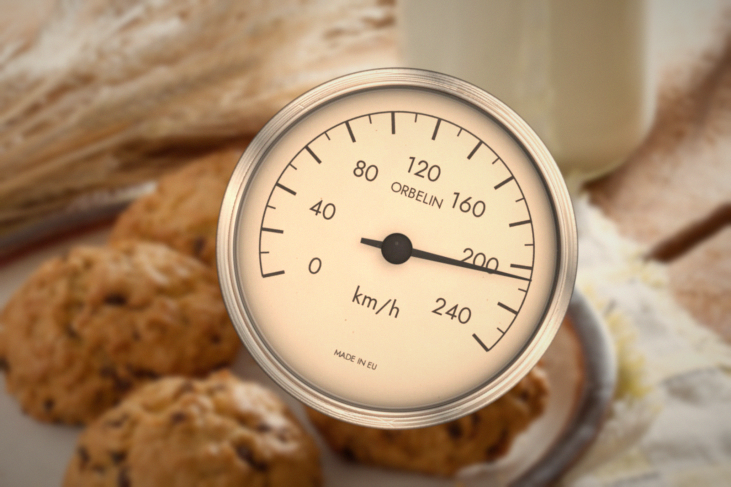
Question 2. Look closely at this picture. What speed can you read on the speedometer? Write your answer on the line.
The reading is 205 km/h
